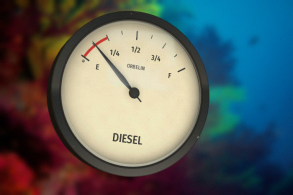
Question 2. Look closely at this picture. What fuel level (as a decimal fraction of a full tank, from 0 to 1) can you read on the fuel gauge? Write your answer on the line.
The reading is 0.125
